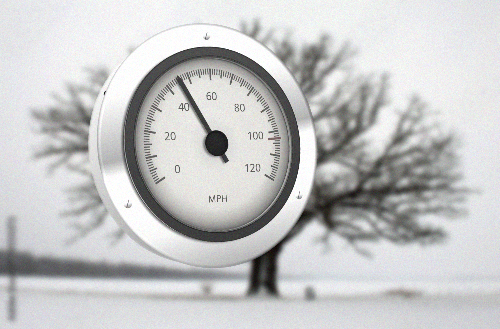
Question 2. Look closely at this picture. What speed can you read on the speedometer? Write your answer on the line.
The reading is 45 mph
